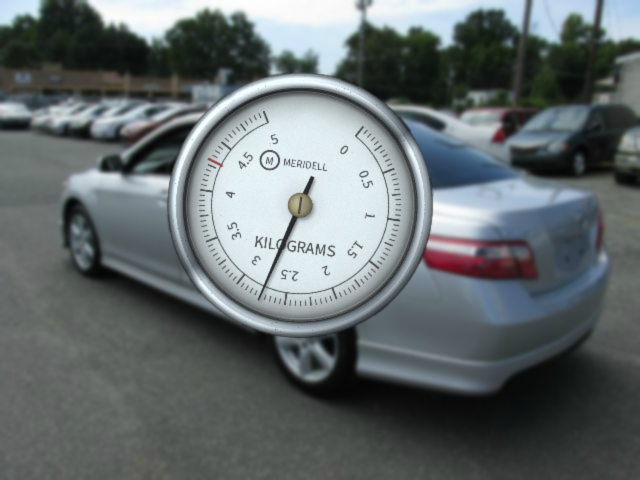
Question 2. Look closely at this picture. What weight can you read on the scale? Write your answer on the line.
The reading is 2.75 kg
